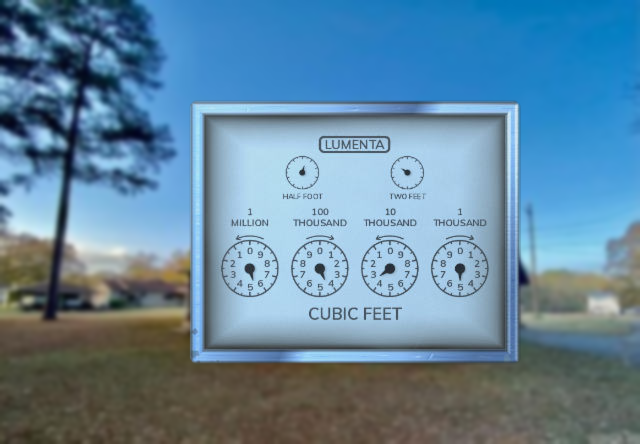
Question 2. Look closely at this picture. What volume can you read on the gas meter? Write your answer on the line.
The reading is 543500 ft³
